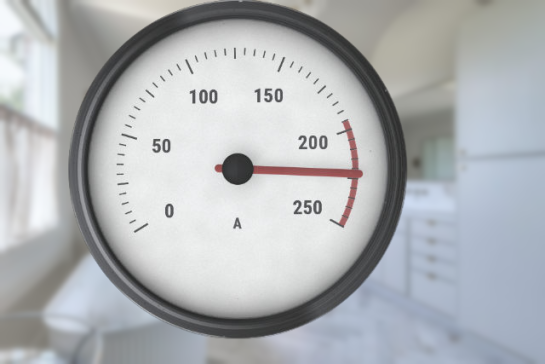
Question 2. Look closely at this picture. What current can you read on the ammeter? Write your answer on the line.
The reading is 222.5 A
